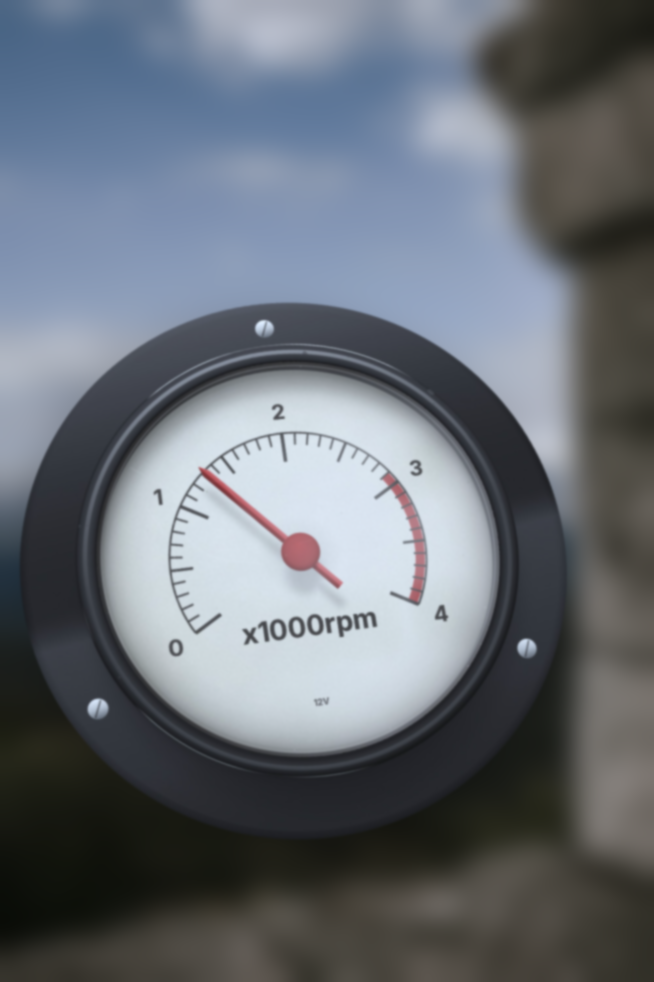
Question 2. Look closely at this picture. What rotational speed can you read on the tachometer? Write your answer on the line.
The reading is 1300 rpm
